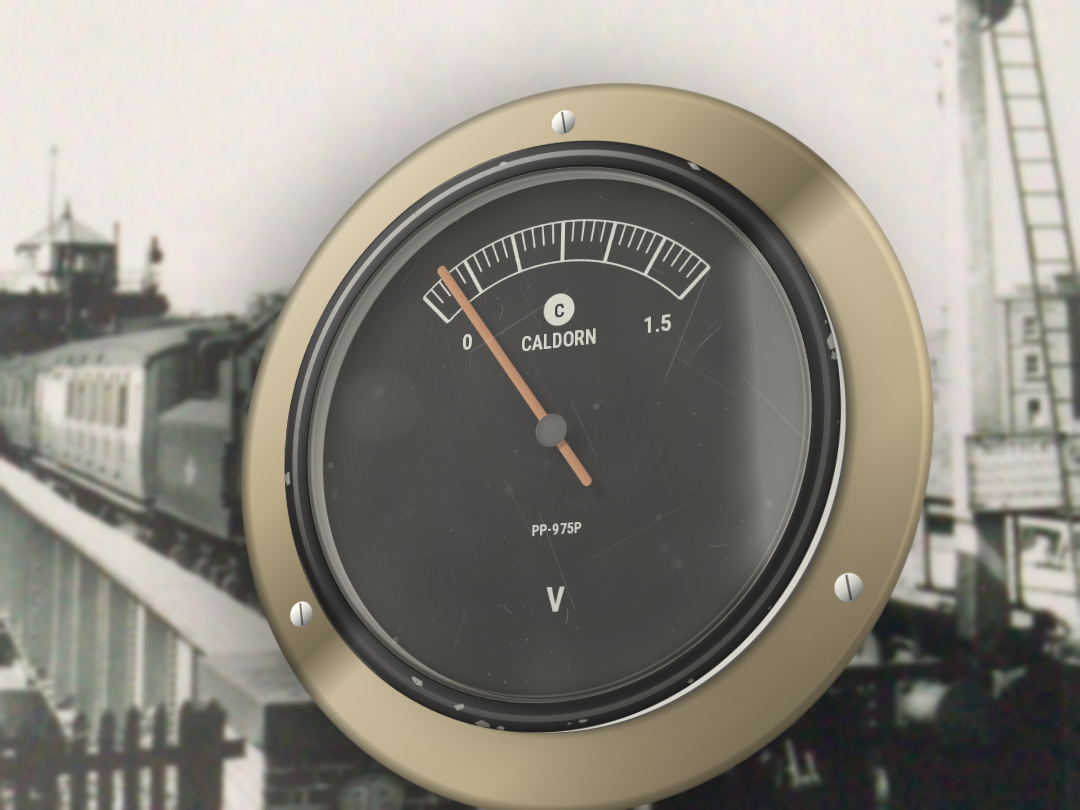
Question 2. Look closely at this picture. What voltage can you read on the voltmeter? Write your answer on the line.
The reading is 0.15 V
